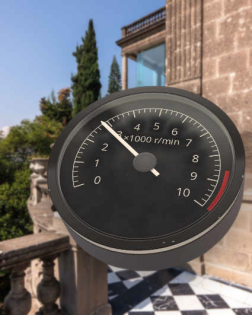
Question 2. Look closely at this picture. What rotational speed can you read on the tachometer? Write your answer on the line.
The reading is 2800 rpm
